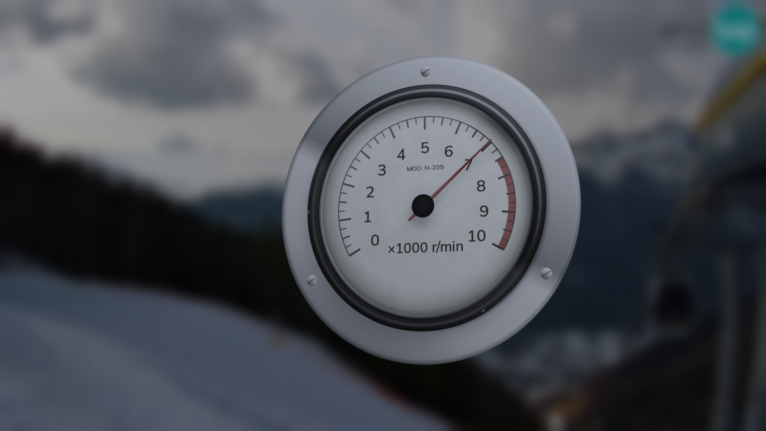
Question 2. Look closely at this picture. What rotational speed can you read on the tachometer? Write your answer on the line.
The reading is 7000 rpm
